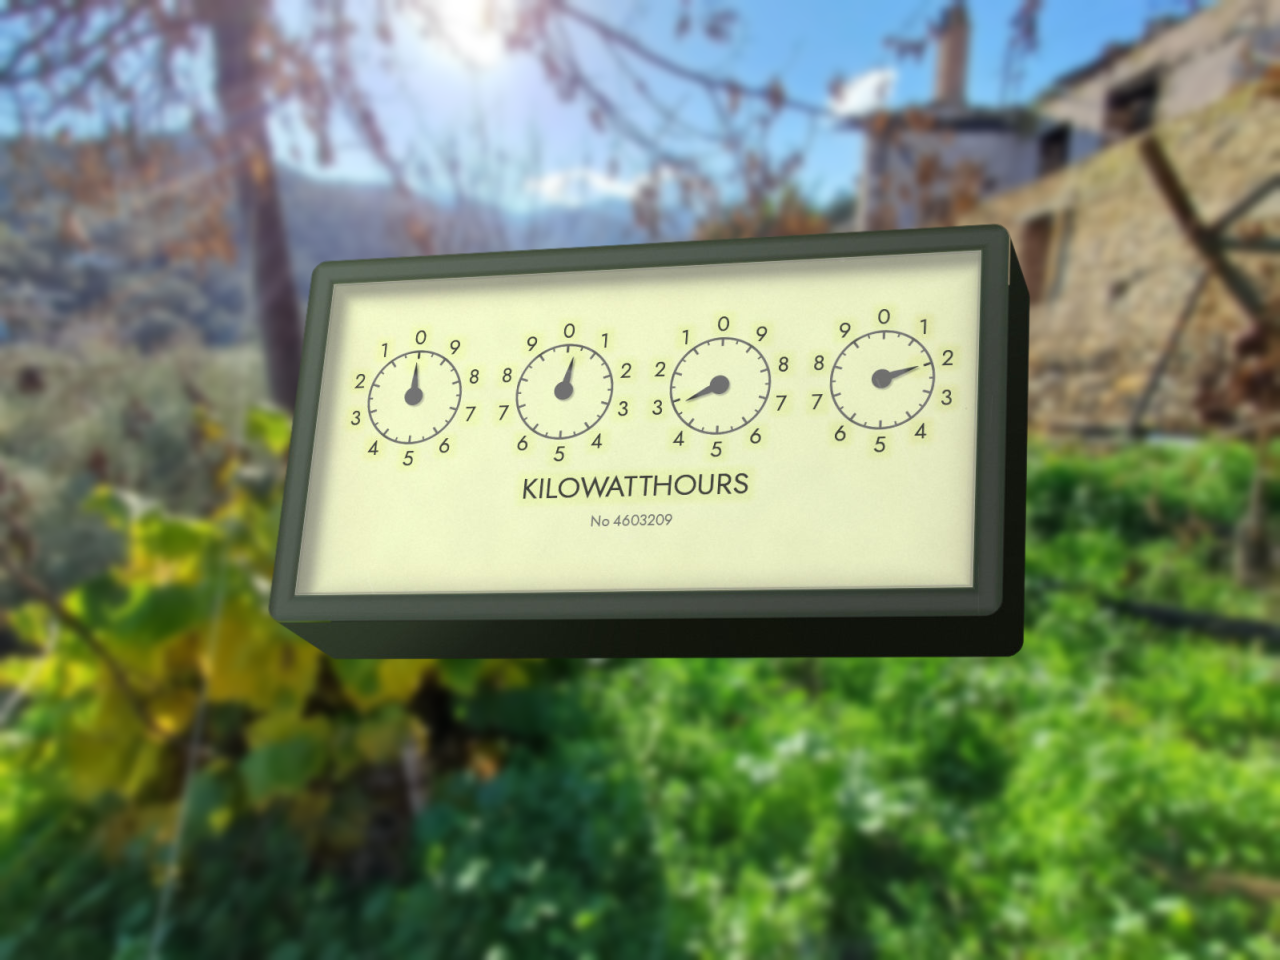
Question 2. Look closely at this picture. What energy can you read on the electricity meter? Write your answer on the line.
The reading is 32 kWh
